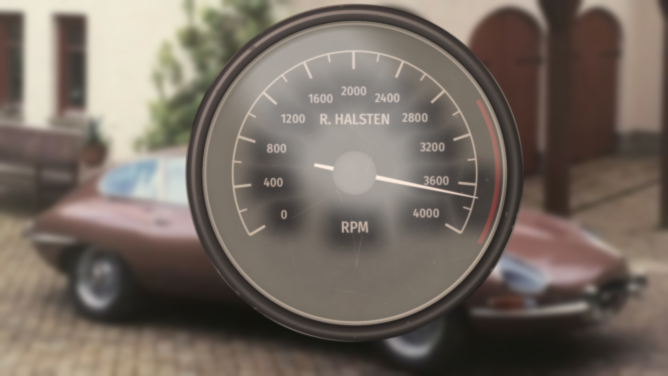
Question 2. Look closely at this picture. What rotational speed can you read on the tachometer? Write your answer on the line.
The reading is 3700 rpm
